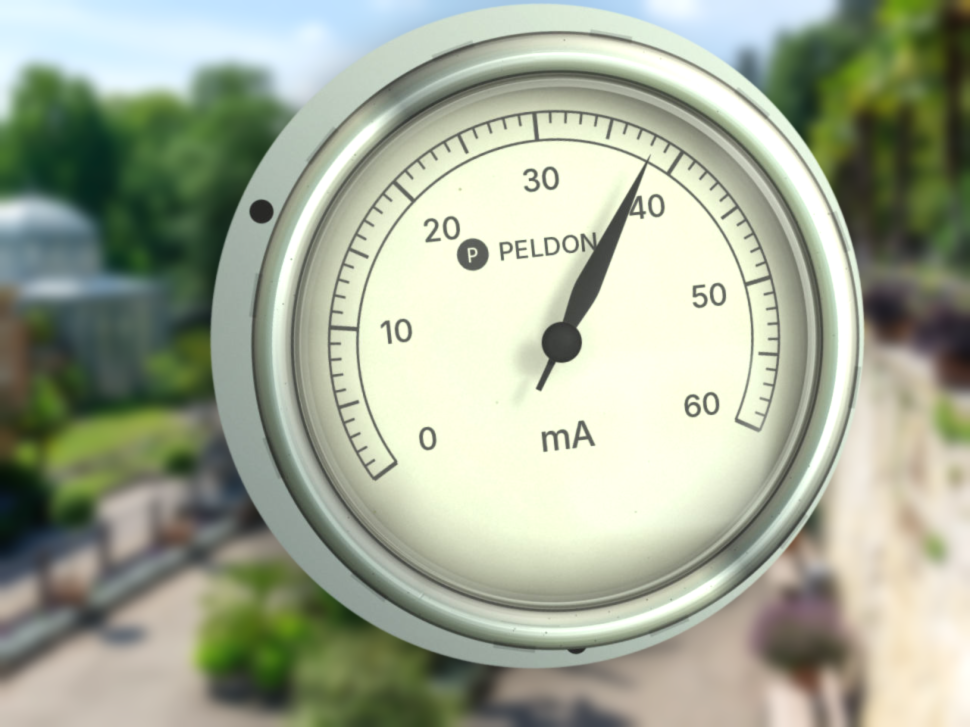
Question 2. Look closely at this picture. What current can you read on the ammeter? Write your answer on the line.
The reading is 38 mA
